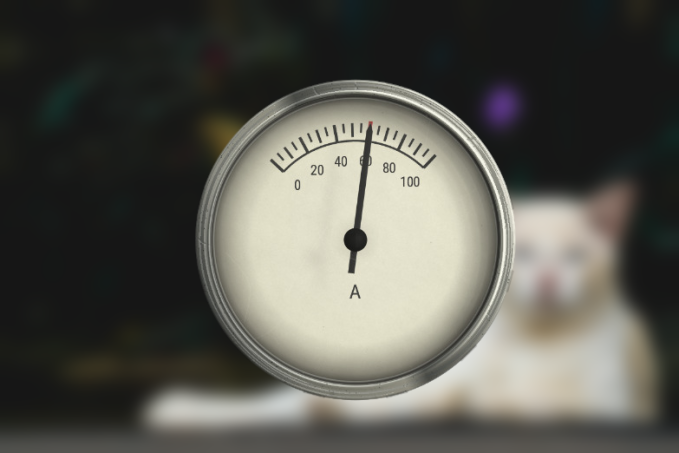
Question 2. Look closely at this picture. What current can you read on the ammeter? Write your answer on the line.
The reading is 60 A
